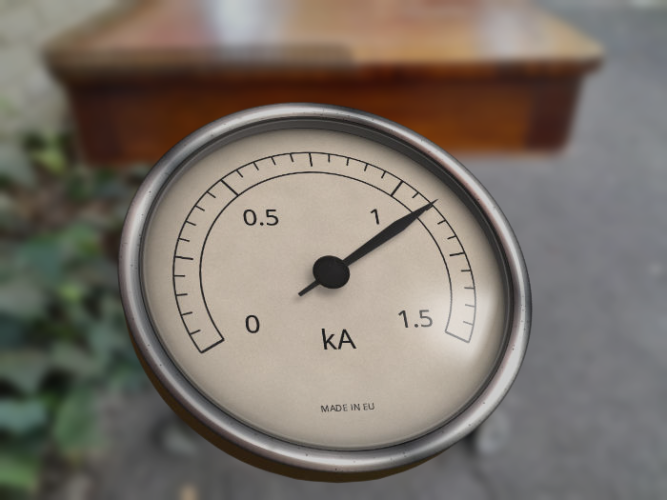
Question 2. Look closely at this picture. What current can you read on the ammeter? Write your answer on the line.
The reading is 1.1 kA
